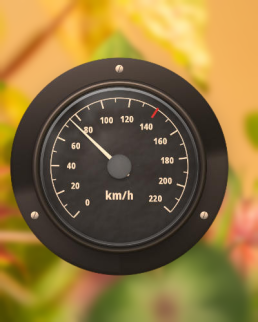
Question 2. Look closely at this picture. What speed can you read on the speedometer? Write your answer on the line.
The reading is 75 km/h
